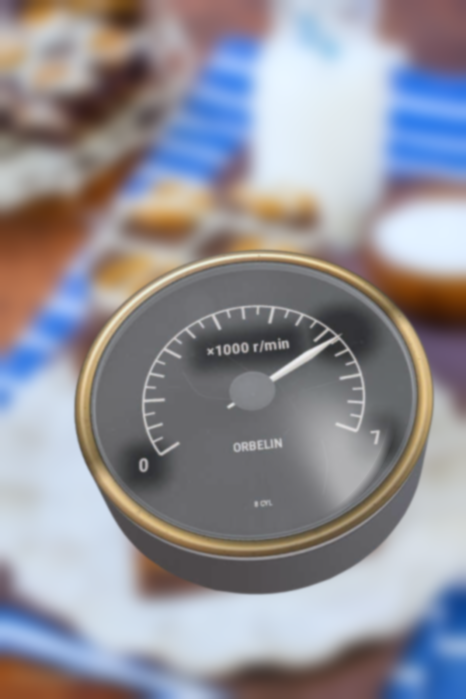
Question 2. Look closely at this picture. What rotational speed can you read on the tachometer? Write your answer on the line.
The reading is 5250 rpm
